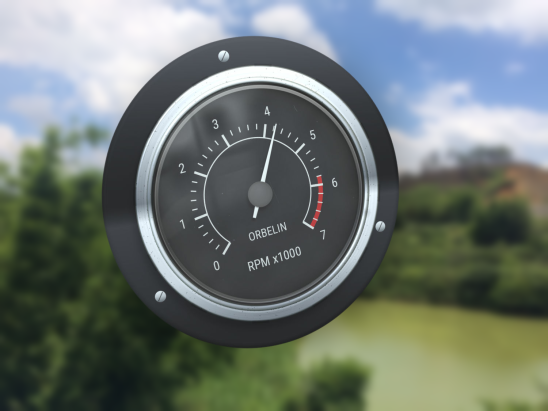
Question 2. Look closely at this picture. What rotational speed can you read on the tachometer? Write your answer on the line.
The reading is 4200 rpm
